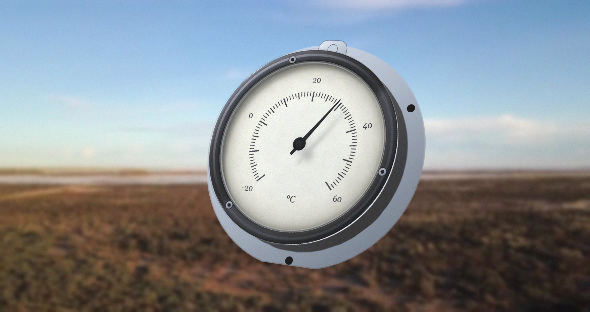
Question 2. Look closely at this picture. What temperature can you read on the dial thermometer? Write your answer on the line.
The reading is 30 °C
